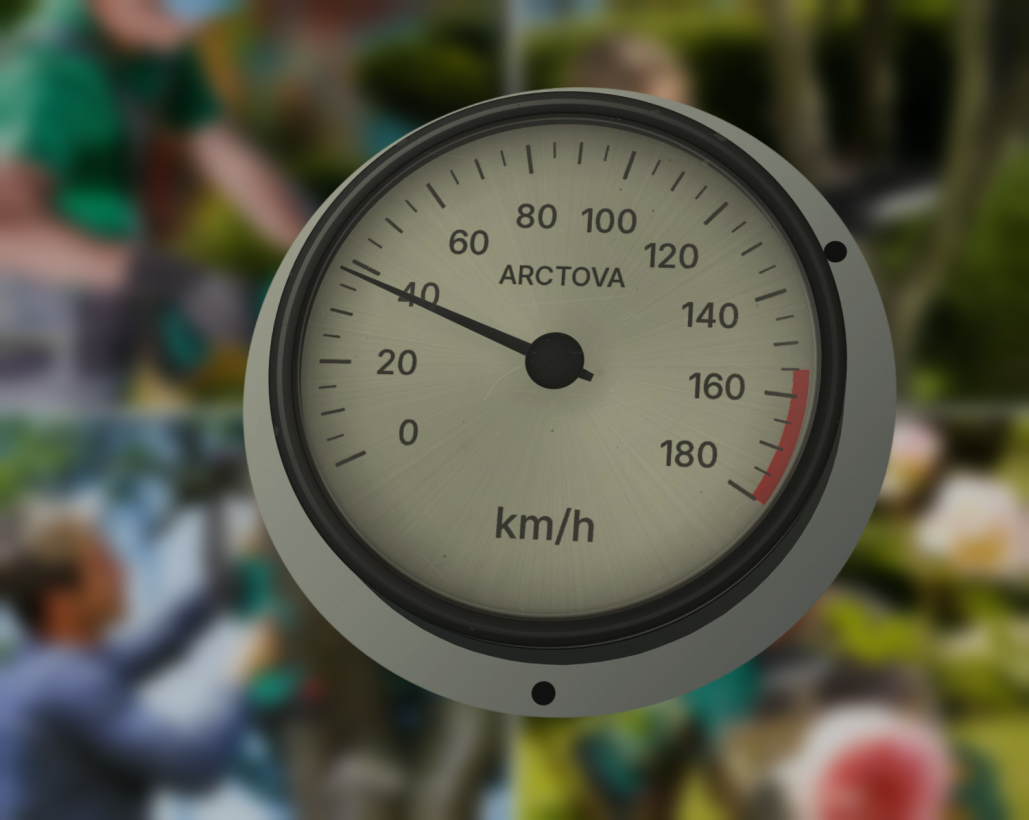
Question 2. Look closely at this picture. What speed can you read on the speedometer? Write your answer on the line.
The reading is 37.5 km/h
